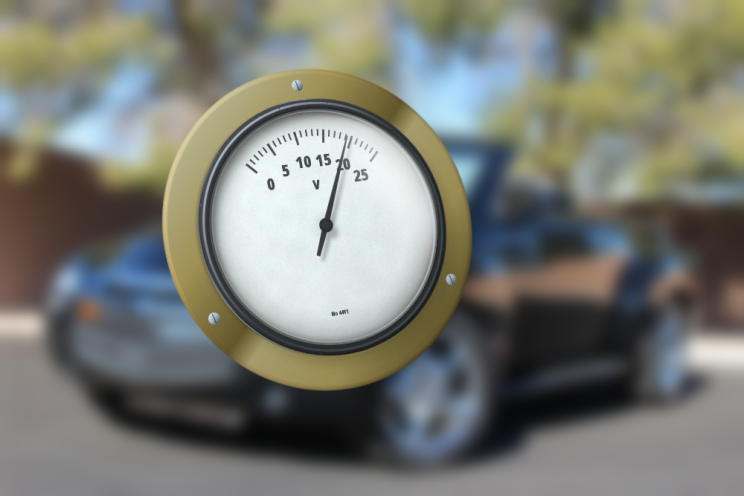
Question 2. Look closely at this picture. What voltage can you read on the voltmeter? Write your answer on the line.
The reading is 19 V
